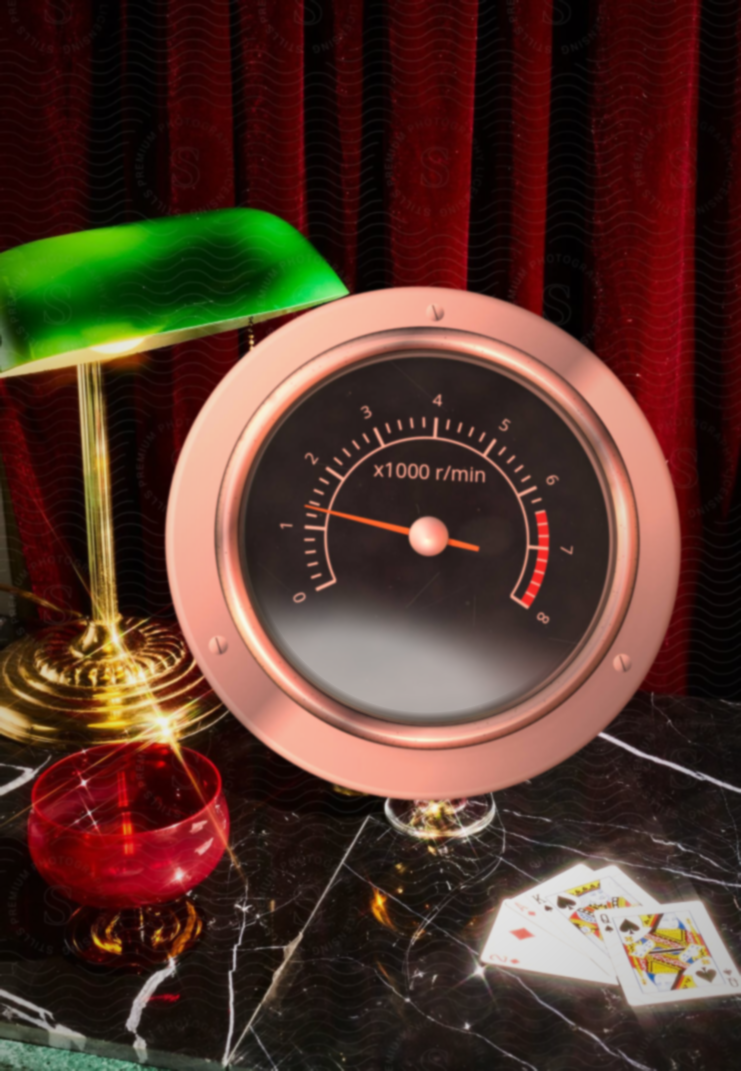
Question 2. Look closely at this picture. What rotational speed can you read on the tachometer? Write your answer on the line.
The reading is 1300 rpm
